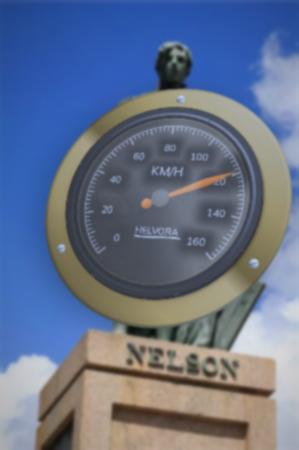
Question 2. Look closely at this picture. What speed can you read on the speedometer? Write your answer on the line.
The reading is 120 km/h
